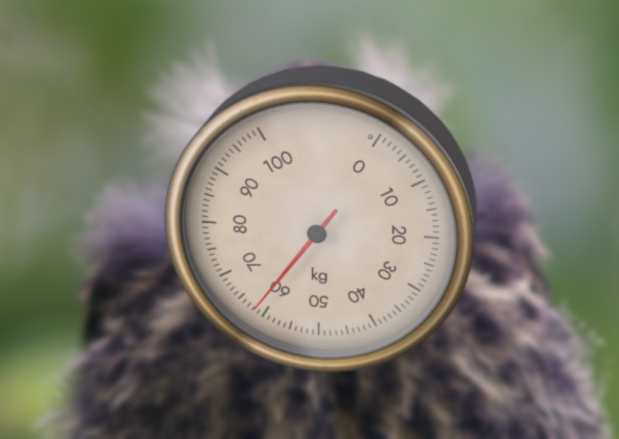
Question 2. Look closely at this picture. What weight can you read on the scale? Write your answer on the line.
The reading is 62 kg
